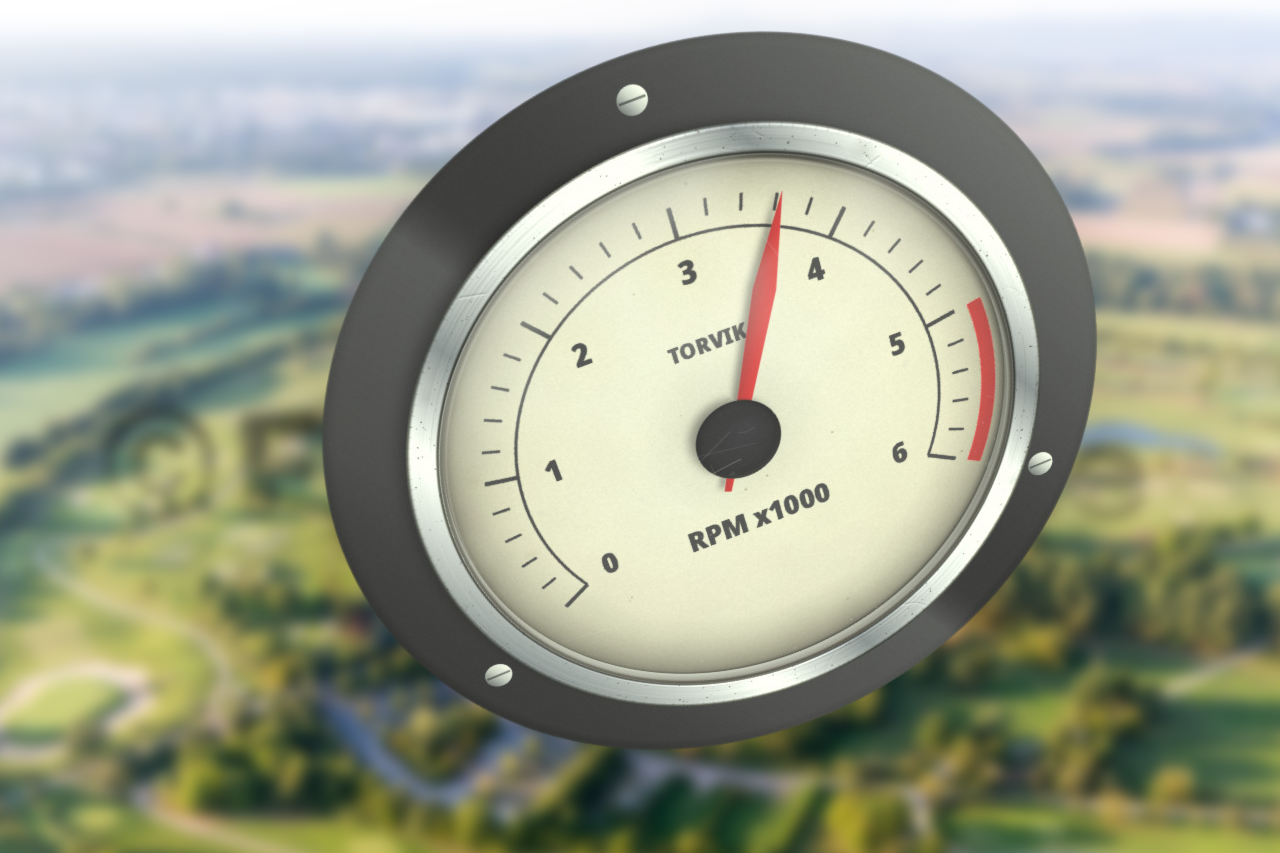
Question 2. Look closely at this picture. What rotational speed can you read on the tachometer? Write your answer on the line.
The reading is 3600 rpm
